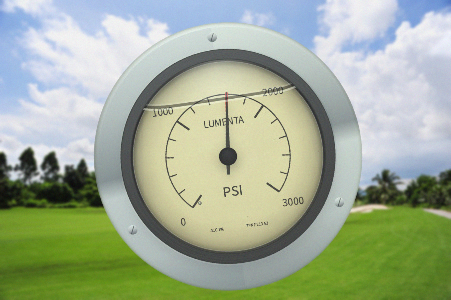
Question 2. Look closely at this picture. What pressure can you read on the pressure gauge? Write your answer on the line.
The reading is 1600 psi
